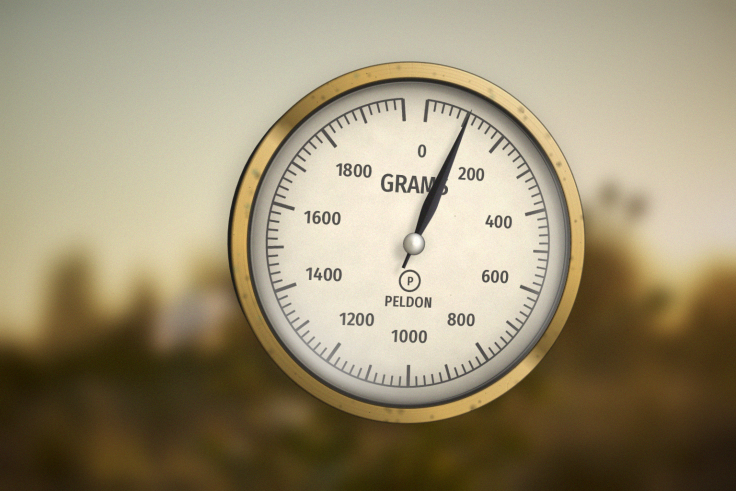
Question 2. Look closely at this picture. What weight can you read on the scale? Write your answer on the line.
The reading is 100 g
